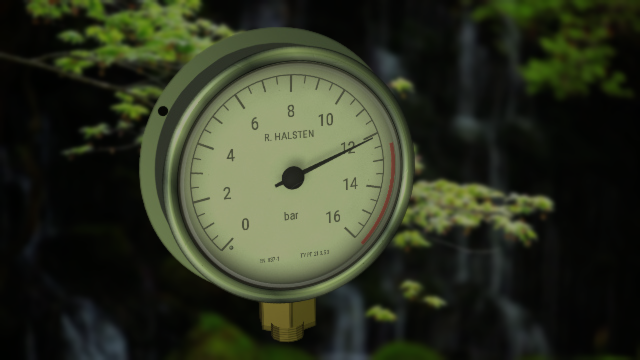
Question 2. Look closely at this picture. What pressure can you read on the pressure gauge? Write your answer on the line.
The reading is 12 bar
